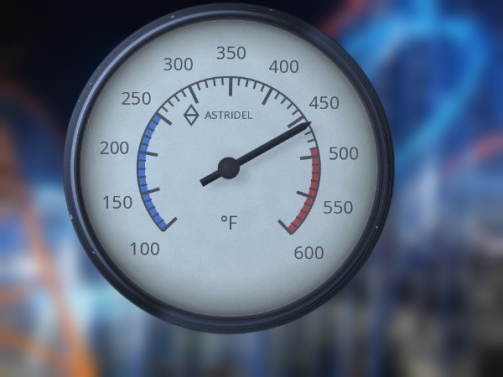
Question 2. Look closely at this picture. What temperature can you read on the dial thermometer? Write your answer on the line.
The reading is 460 °F
